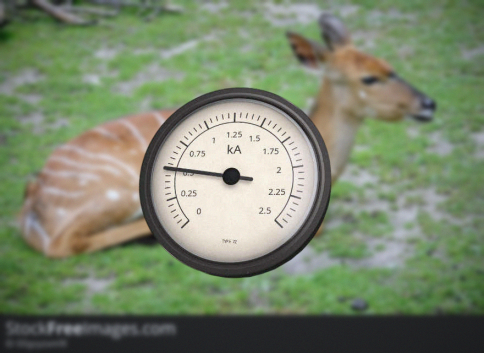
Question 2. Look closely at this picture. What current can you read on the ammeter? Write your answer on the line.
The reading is 0.5 kA
